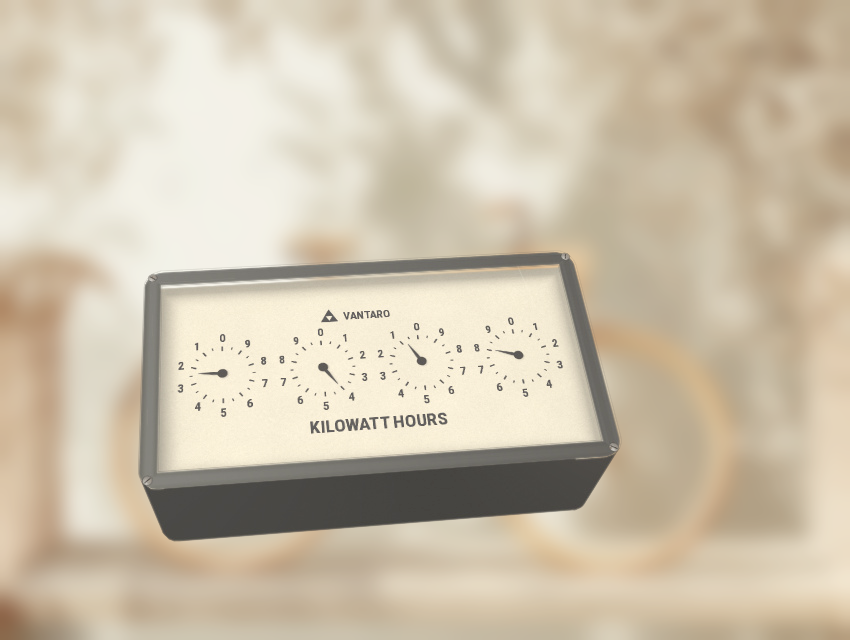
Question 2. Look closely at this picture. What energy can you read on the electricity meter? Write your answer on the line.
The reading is 2408 kWh
